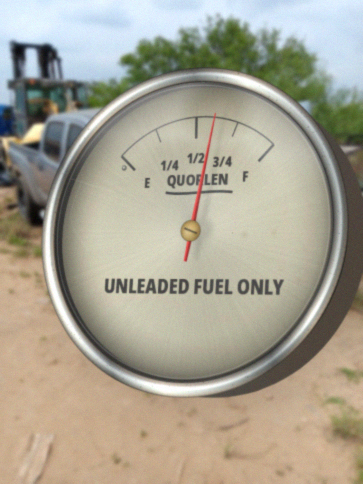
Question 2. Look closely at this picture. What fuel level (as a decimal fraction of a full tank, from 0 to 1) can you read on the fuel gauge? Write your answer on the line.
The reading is 0.625
